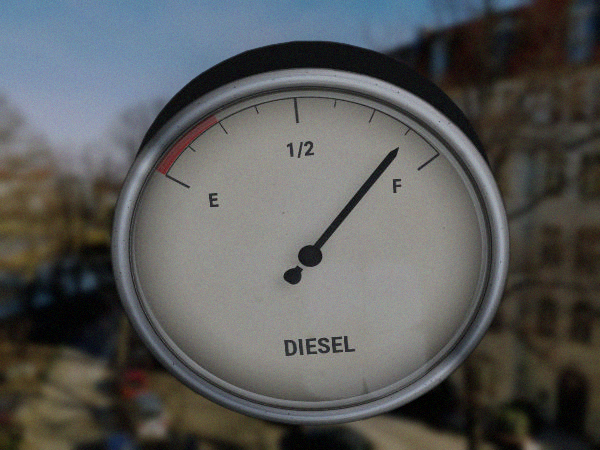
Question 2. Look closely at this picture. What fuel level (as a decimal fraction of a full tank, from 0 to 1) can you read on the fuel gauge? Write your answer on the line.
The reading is 0.875
